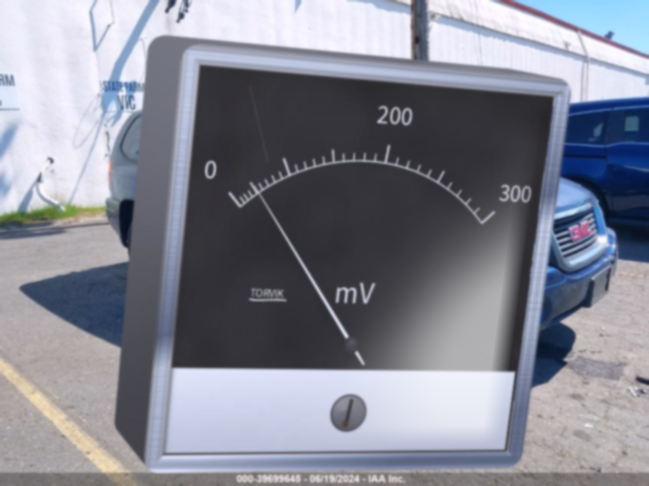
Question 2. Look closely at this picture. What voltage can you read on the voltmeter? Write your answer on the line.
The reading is 50 mV
